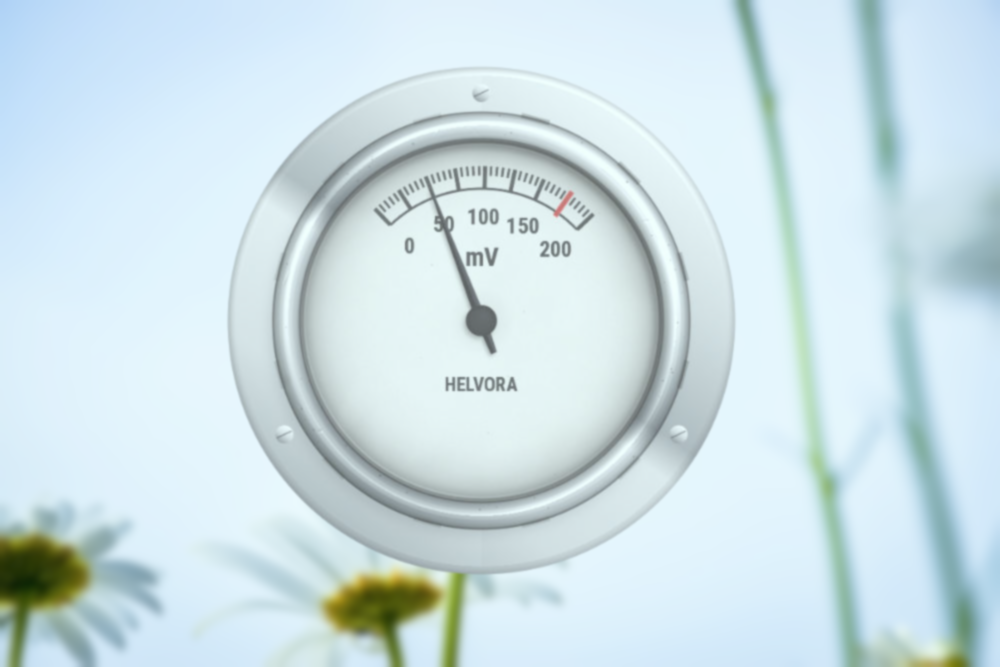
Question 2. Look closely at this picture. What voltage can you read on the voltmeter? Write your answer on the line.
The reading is 50 mV
